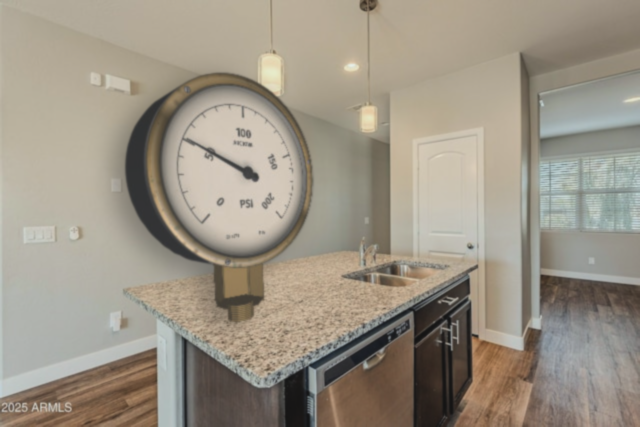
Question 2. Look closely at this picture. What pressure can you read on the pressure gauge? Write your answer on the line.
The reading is 50 psi
